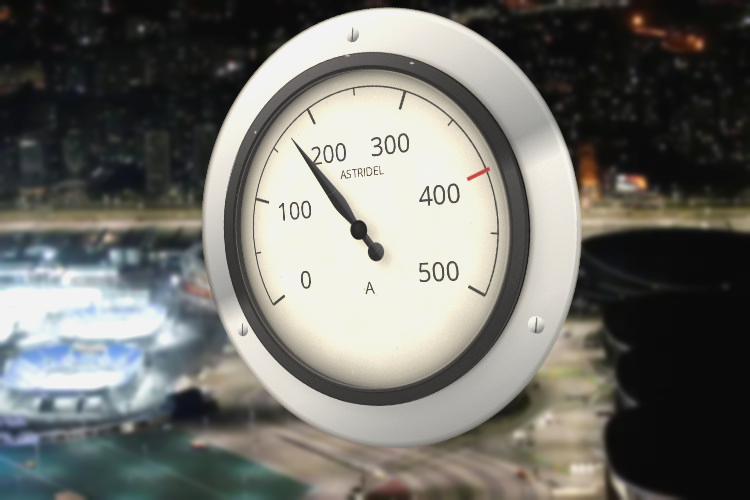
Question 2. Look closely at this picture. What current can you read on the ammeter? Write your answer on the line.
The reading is 175 A
